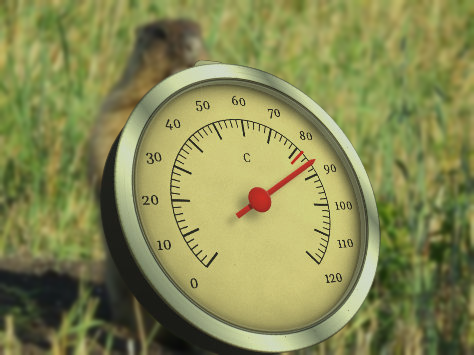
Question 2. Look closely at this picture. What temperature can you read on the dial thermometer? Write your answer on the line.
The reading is 86 °C
